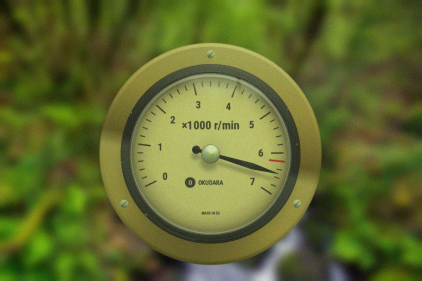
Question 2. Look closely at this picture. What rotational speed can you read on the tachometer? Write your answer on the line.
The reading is 6500 rpm
